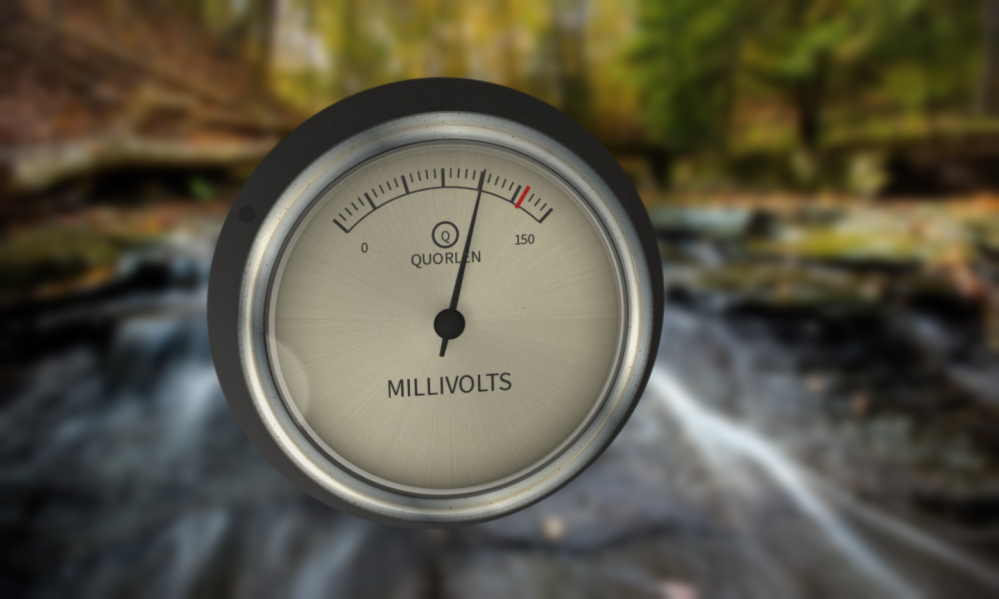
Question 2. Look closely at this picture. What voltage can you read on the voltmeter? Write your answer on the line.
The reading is 100 mV
